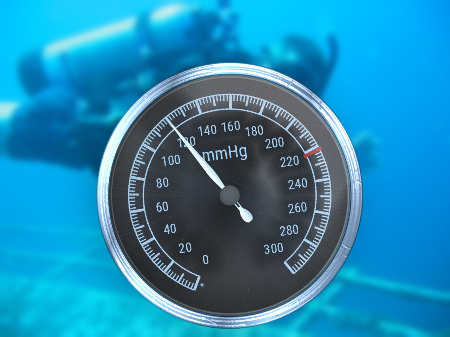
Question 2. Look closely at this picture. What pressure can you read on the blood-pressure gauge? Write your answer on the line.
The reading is 120 mmHg
